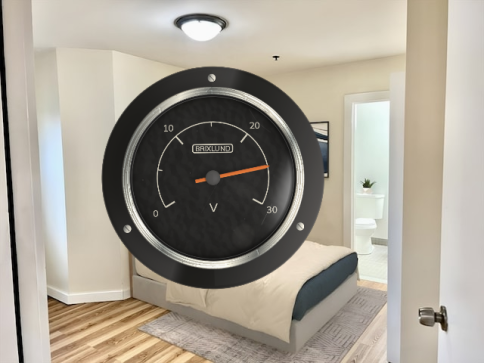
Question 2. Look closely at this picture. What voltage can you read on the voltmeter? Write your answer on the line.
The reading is 25 V
